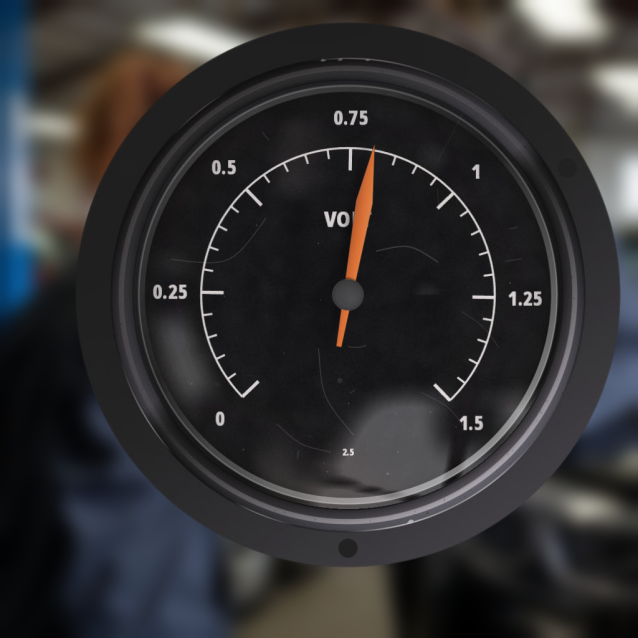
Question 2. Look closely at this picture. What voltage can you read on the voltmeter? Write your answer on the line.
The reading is 0.8 V
